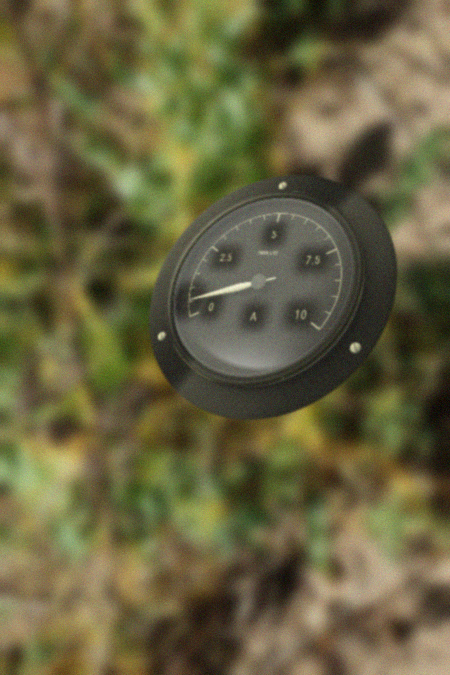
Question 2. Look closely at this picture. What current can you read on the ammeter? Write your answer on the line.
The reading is 0.5 A
